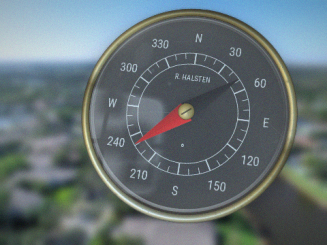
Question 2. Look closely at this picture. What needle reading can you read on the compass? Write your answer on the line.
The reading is 230 °
